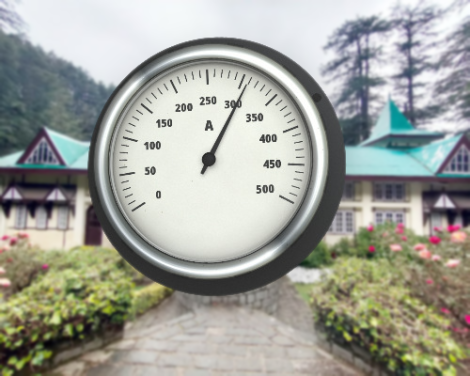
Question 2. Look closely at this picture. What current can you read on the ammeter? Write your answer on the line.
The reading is 310 A
